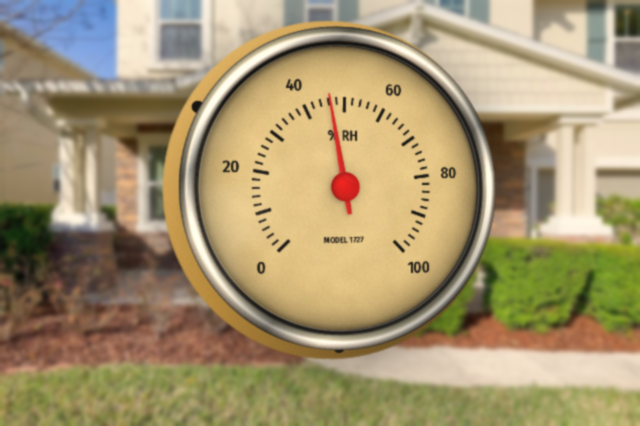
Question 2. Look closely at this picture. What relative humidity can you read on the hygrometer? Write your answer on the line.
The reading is 46 %
